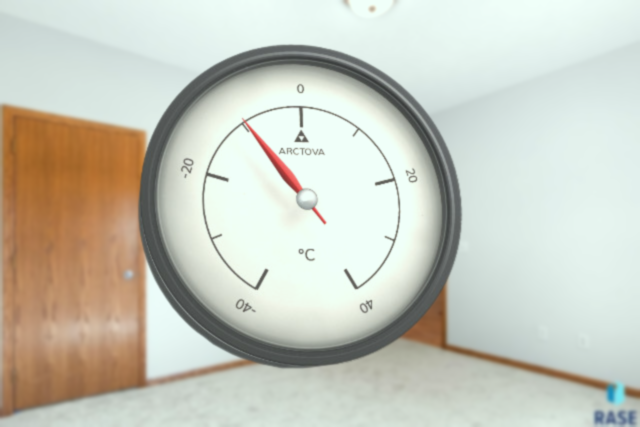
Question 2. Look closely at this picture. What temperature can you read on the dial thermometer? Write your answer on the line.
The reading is -10 °C
